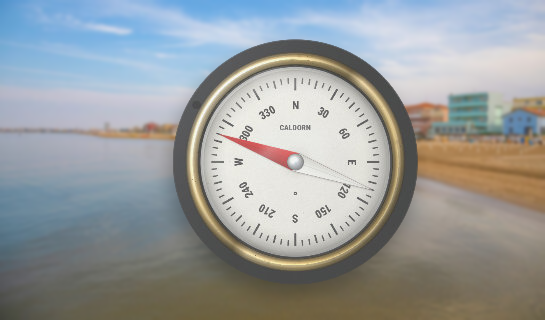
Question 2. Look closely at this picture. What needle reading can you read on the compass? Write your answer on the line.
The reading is 290 °
